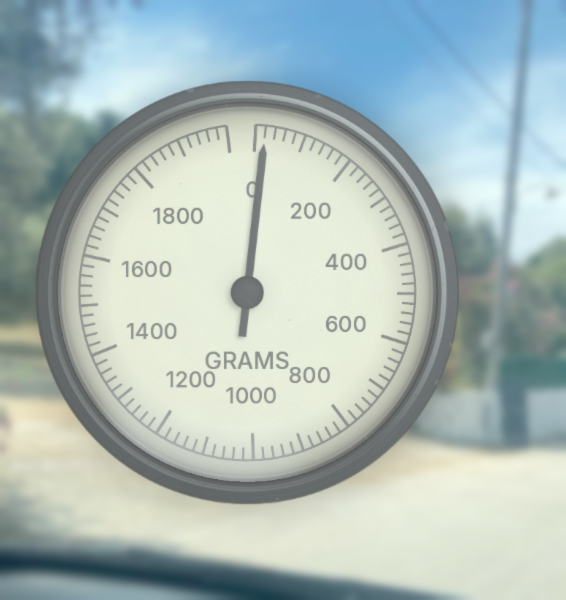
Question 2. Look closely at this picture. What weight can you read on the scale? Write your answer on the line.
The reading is 20 g
